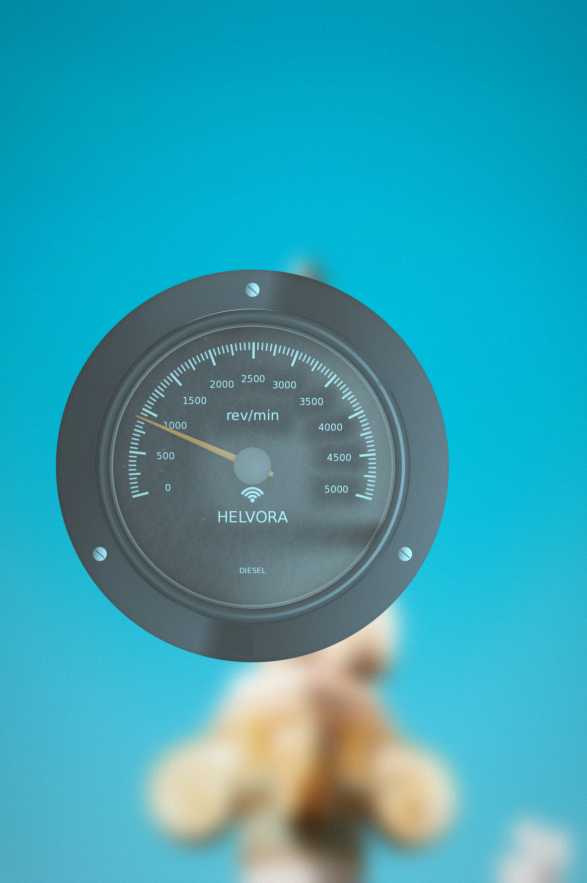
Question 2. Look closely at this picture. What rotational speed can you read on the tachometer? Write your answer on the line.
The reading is 900 rpm
